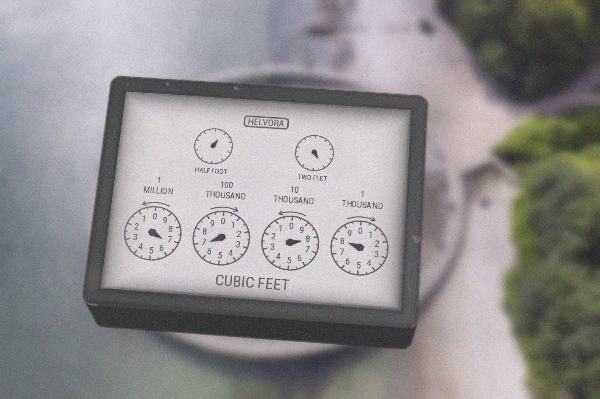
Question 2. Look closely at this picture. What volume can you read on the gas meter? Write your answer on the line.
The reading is 667800 ft³
